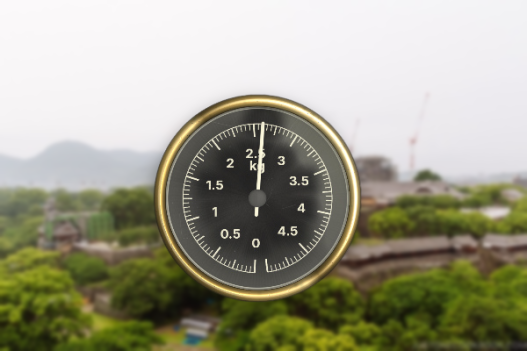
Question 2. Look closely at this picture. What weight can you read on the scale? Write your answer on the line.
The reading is 2.6 kg
